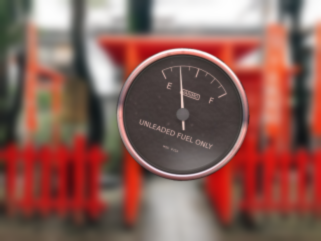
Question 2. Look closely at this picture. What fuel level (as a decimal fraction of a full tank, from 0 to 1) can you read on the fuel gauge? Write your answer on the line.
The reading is 0.25
